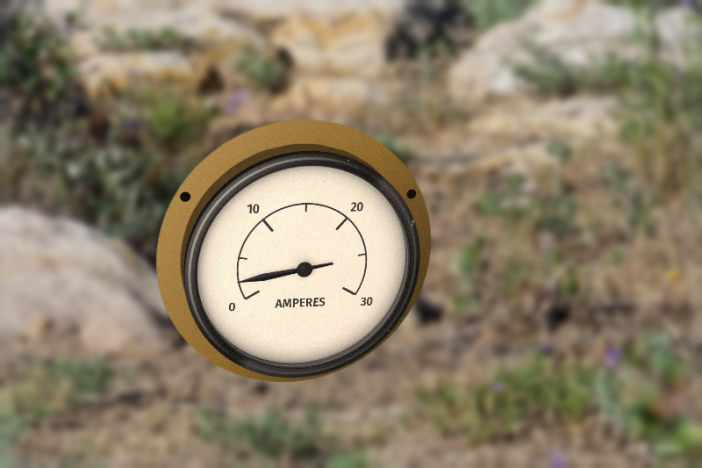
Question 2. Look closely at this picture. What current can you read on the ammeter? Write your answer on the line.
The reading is 2.5 A
